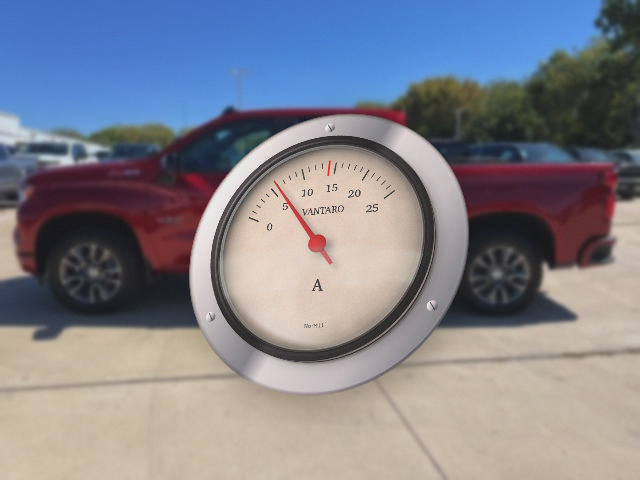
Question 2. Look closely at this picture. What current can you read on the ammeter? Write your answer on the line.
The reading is 6 A
